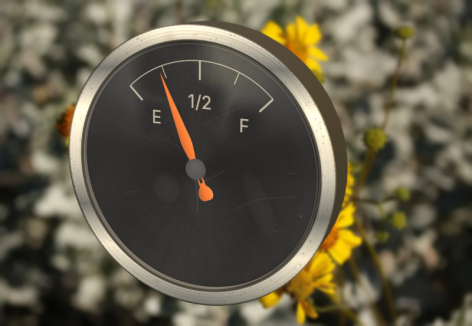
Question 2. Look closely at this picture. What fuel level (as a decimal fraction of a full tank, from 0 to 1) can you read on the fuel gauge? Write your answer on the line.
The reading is 0.25
